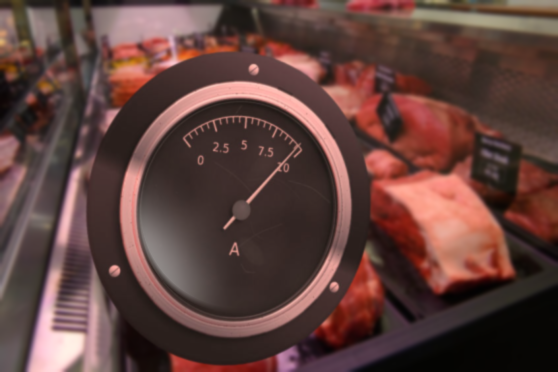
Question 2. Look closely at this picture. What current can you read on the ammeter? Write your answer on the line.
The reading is 9.5 A
